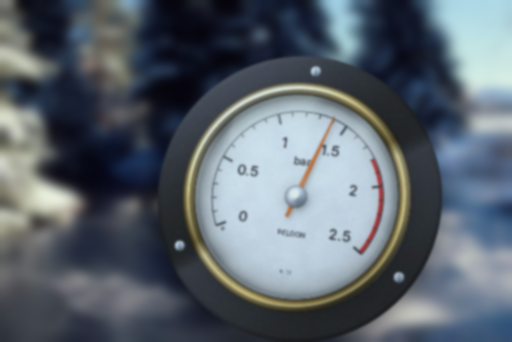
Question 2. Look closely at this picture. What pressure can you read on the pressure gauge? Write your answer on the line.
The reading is 1.4 bar
